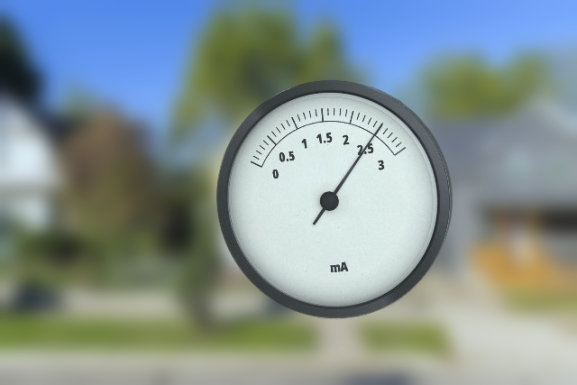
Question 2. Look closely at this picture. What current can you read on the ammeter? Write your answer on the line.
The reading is 2.5 mA
